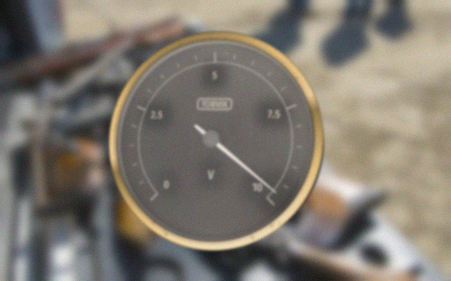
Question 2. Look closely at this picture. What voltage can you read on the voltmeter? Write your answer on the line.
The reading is 9.75 V
